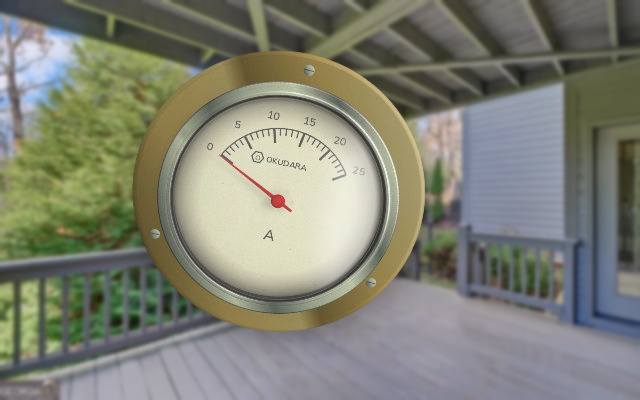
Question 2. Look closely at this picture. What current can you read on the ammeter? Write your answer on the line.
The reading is 0 A
